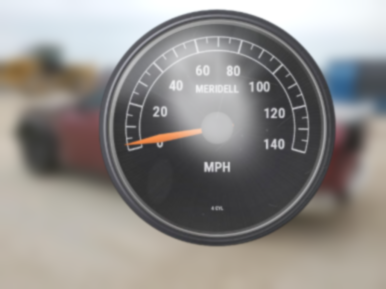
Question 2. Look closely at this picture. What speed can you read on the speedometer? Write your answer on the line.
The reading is 2.5 mph
